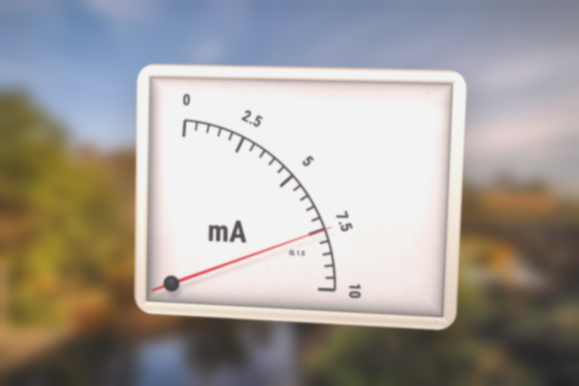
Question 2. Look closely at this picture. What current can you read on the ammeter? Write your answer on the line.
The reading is 7.5 mA
